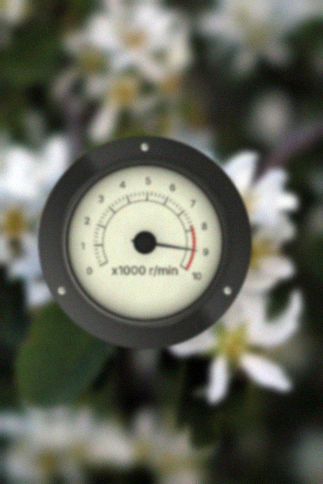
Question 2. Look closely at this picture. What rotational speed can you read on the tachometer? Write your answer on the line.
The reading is 9000 rpm
